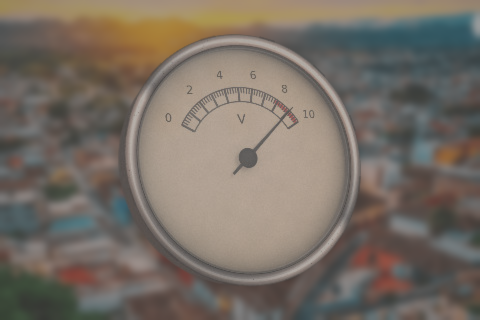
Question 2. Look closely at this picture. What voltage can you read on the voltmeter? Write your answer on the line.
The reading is 9 V
